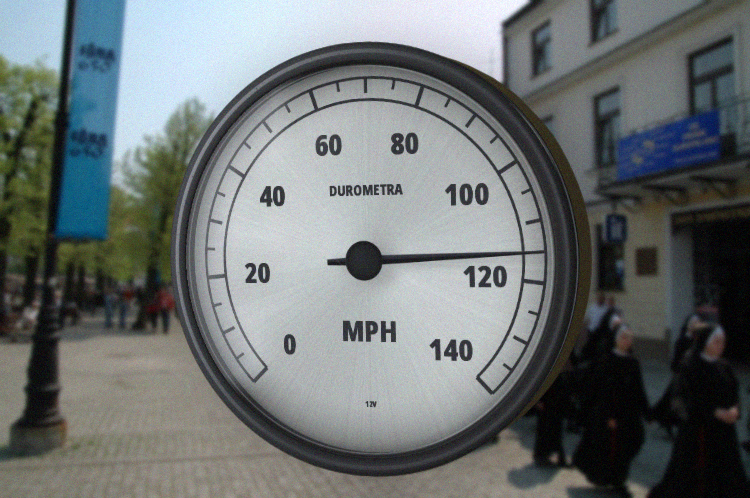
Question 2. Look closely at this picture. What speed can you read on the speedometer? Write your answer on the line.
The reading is 115 mph
